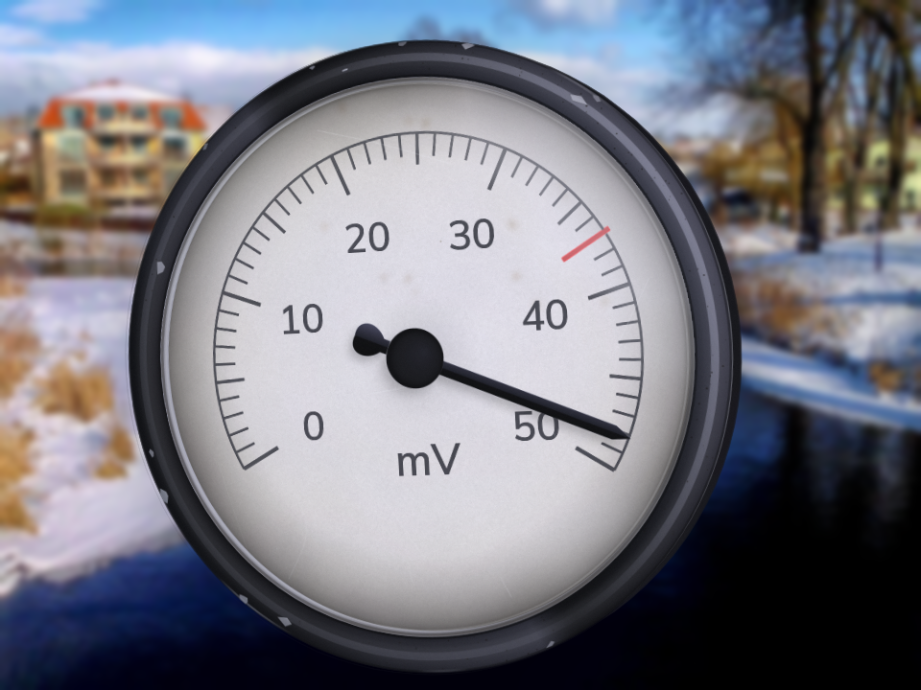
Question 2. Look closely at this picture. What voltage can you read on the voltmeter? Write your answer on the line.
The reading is 48 mV
